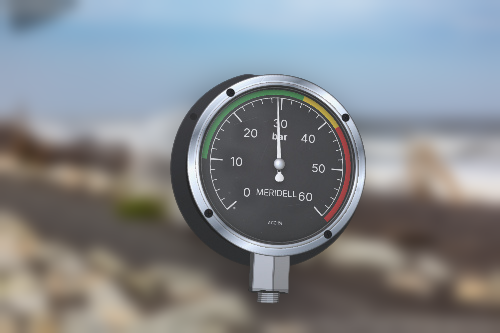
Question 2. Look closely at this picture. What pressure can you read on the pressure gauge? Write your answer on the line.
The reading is 29 bar
